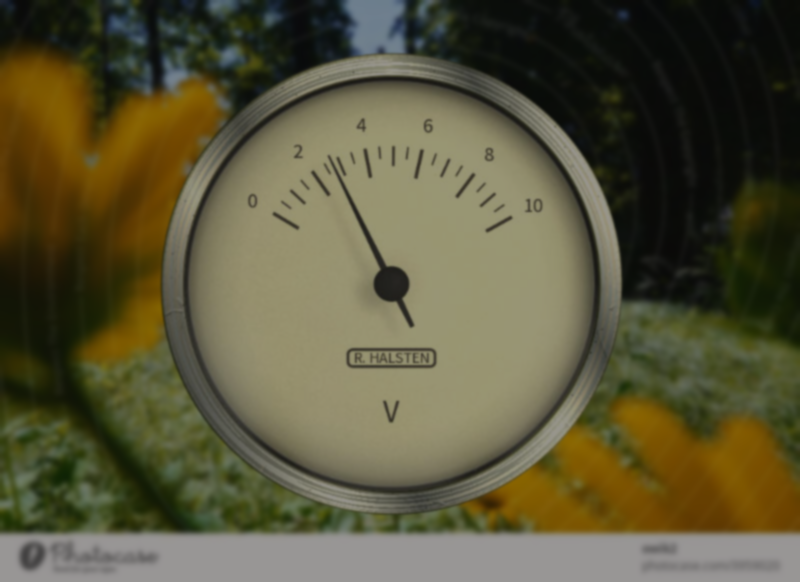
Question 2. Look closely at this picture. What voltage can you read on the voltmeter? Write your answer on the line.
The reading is 2.75 V
